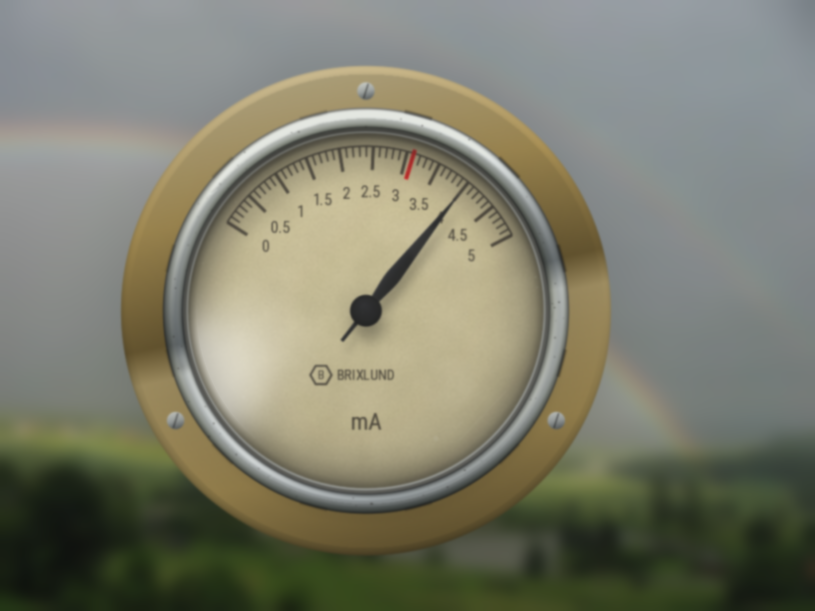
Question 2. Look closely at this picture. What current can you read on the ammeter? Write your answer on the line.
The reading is 4 mA
